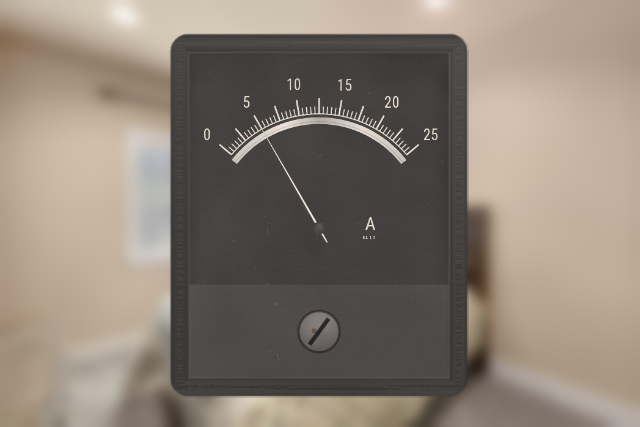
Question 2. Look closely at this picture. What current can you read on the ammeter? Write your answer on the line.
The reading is 5 A
